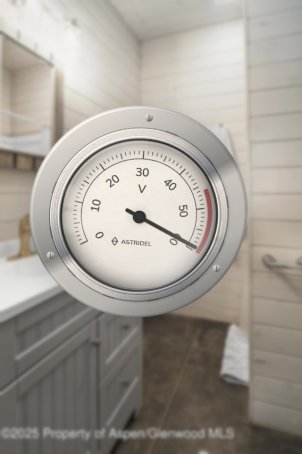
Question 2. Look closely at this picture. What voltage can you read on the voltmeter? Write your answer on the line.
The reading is 59 V
